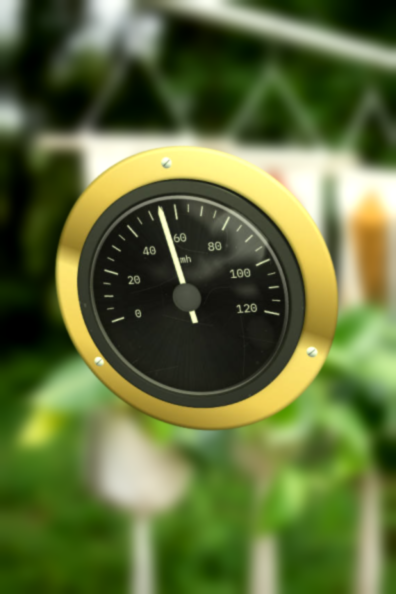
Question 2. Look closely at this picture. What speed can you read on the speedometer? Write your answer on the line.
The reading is 55 km/h
